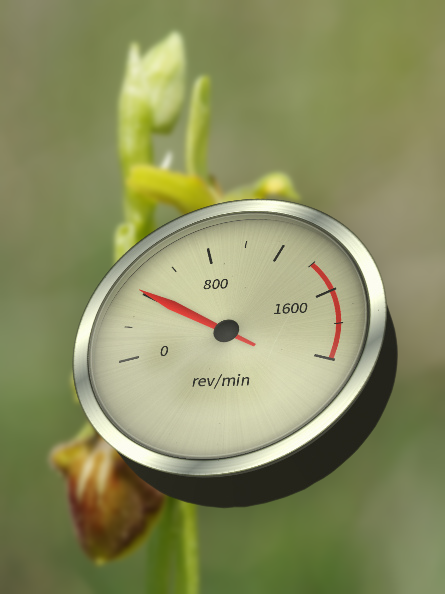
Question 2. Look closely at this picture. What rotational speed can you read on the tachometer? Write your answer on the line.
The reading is 400 rpm
